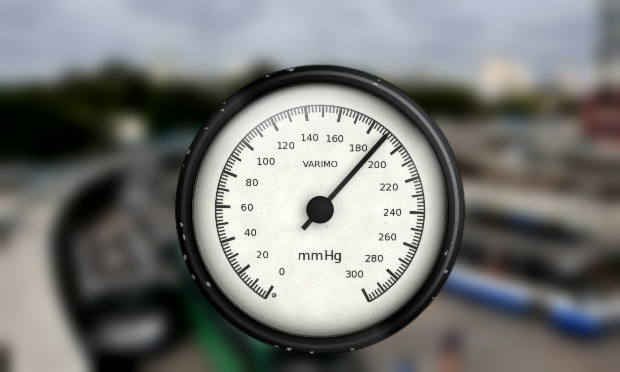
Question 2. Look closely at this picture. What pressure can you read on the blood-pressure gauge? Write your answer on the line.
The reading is 190 mmHg
